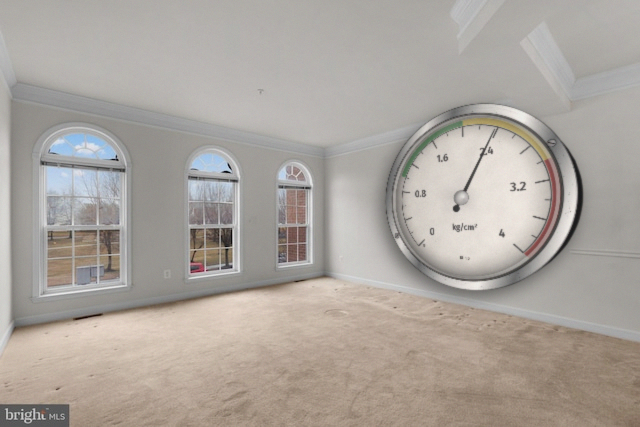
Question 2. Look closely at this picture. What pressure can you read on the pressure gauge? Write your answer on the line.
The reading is 2.4 kg/cm²
